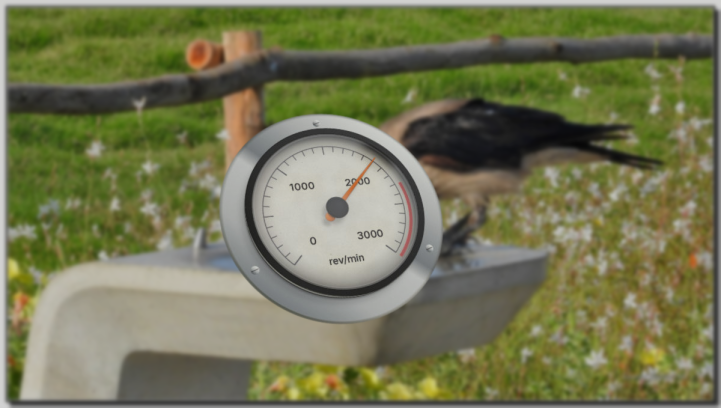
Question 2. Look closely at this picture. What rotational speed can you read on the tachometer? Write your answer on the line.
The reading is 2000 rpm
